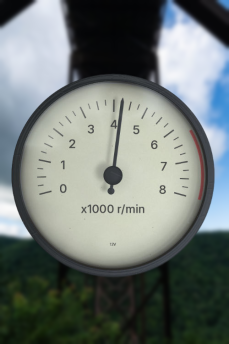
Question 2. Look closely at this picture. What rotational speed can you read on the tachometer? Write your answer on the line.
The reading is 4250 rpm
